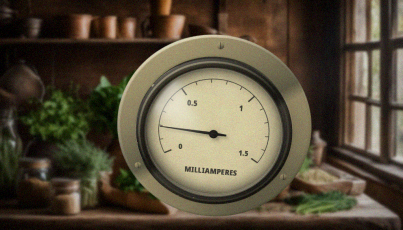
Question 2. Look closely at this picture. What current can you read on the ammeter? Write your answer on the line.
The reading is 0.2 mA
